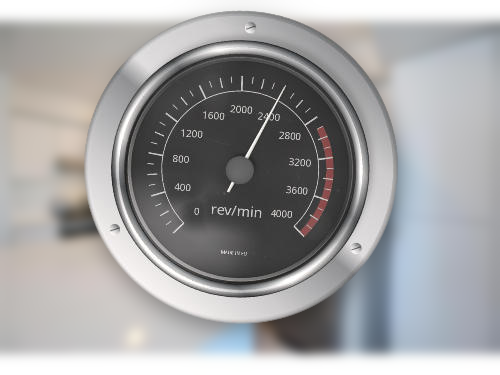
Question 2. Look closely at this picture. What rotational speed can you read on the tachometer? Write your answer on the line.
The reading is 2400 rpm
